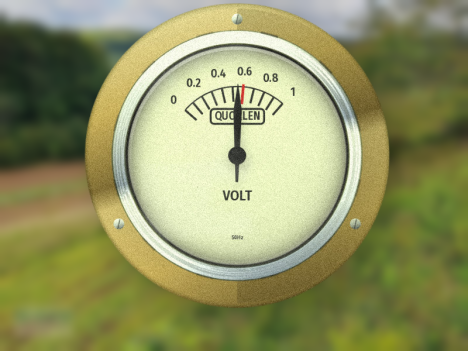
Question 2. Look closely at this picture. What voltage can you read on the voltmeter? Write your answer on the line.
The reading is 0.55 V
